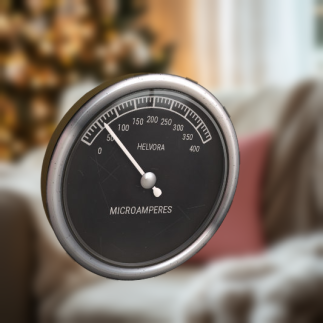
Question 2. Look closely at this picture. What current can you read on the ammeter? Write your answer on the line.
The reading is 60 µA
